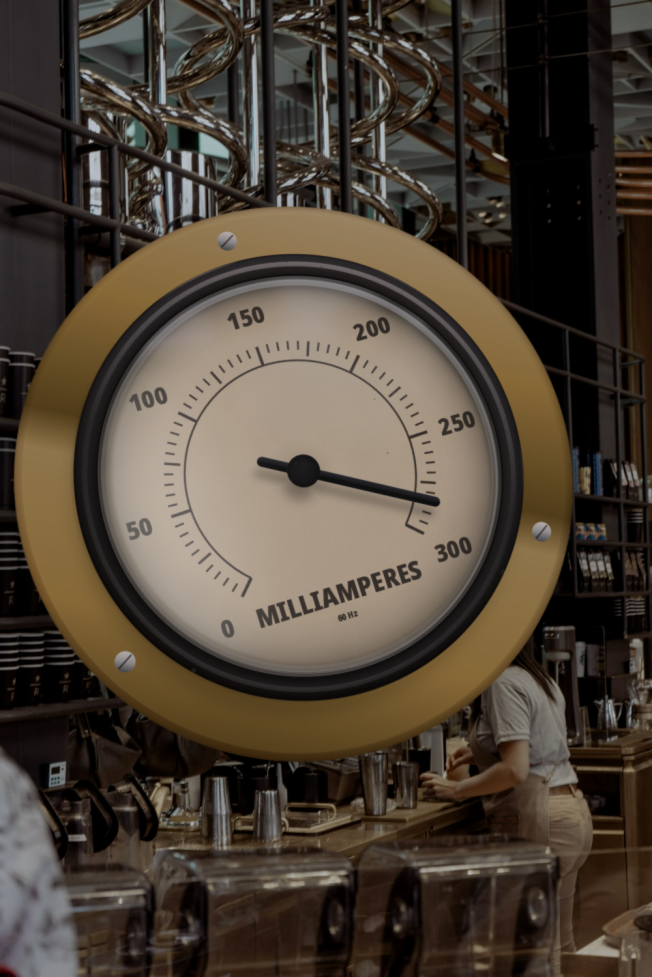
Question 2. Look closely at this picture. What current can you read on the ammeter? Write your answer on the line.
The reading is 285 mA
